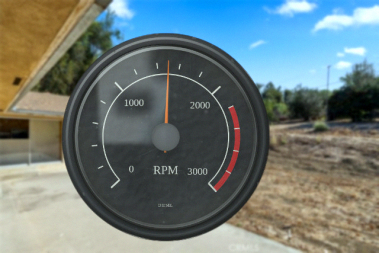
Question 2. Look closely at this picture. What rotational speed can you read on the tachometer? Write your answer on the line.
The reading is 1500 rpm
